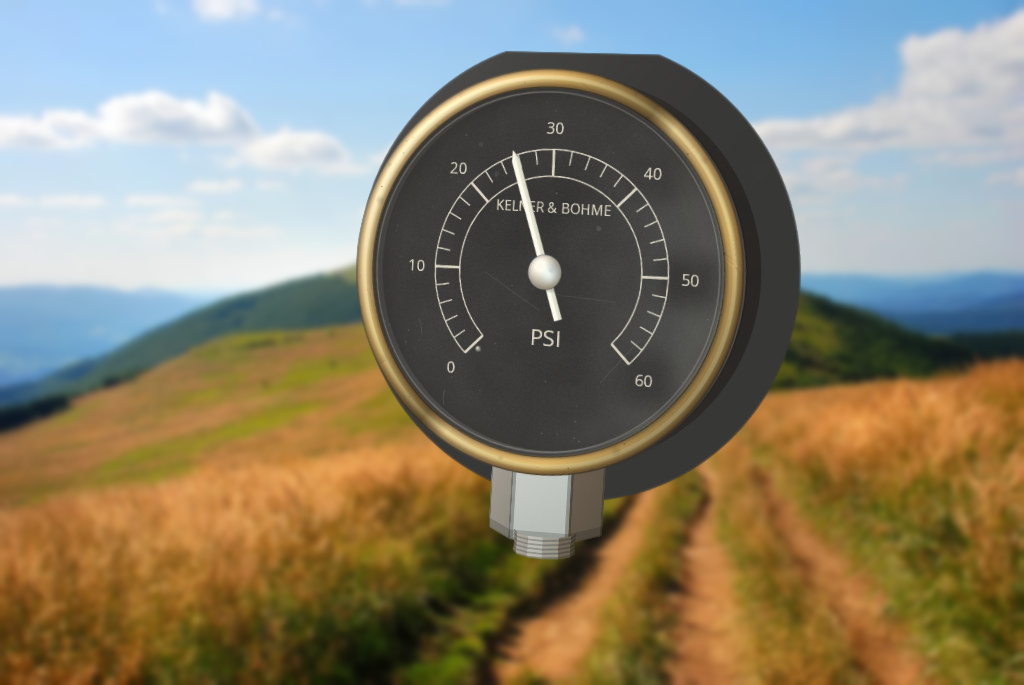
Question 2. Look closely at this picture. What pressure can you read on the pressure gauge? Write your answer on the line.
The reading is 26 psi
